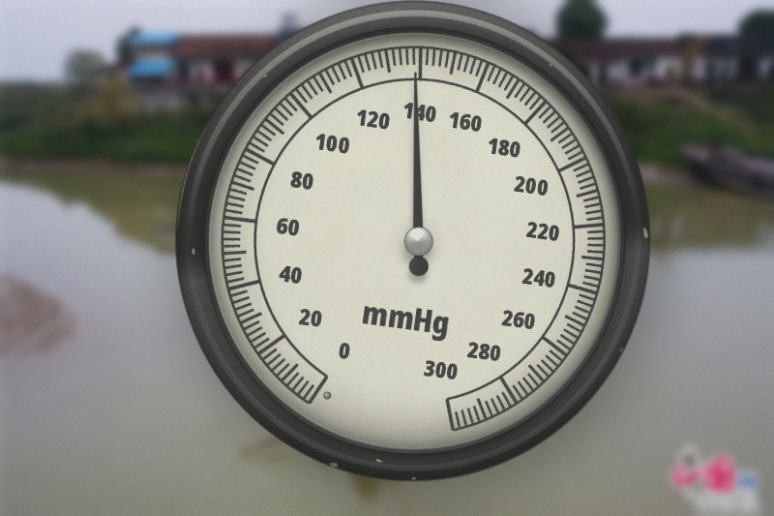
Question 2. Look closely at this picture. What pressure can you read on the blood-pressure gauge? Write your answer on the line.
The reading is 138 mmHg
